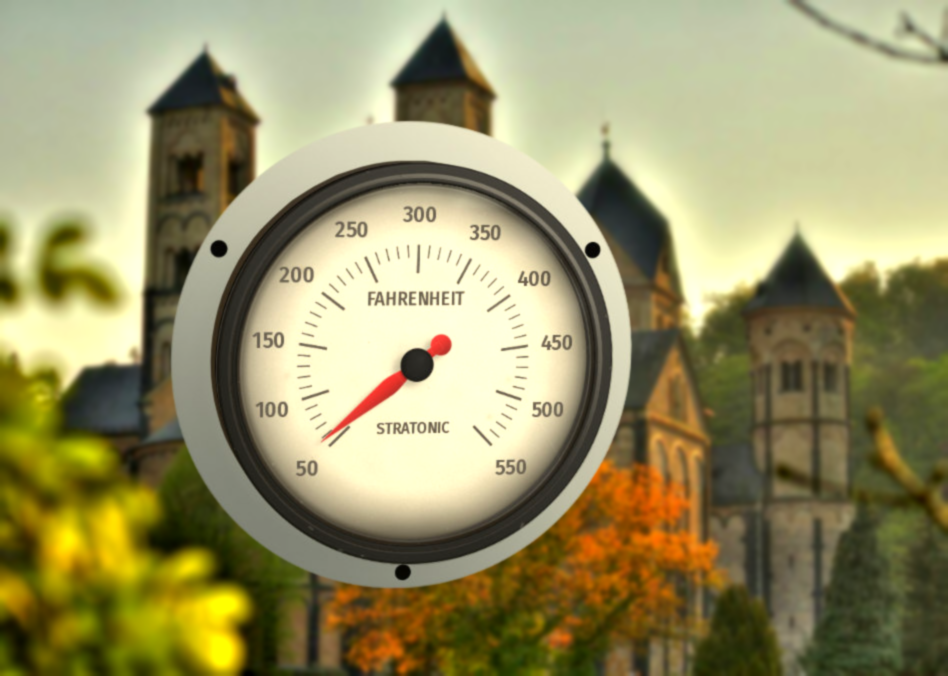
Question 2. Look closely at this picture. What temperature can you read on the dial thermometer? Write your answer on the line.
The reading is 60 °F
